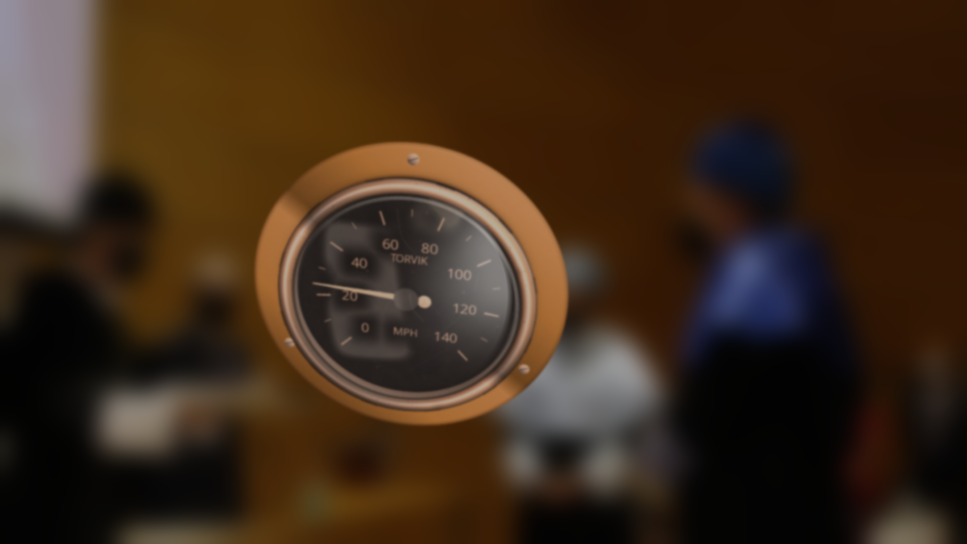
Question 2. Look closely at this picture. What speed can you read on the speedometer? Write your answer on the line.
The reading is 25 mph
